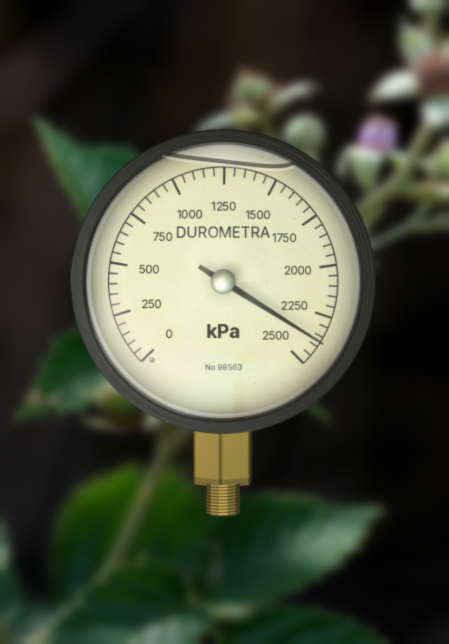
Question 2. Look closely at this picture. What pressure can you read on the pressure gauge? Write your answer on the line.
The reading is 2375 kPa
